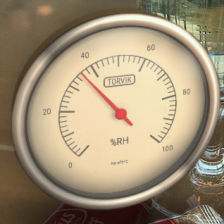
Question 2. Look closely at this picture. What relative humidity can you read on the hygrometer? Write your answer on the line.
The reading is 36 %
